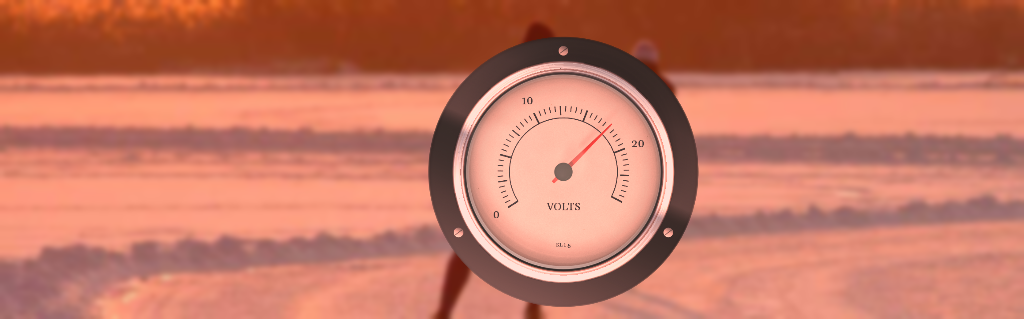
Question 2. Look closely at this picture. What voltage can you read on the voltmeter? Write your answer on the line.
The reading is 17.5 V
